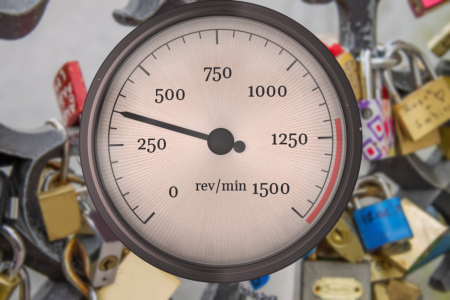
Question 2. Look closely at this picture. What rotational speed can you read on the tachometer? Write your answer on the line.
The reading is 350 rpm
